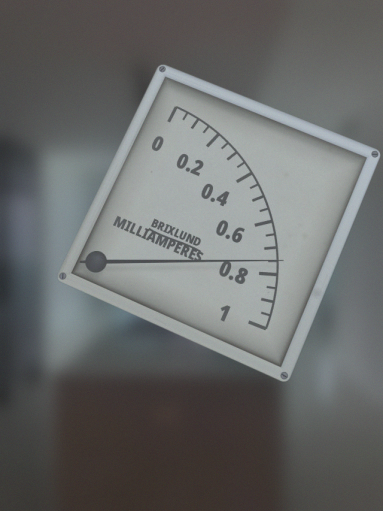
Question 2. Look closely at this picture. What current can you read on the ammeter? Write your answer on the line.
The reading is 0.75 mA
